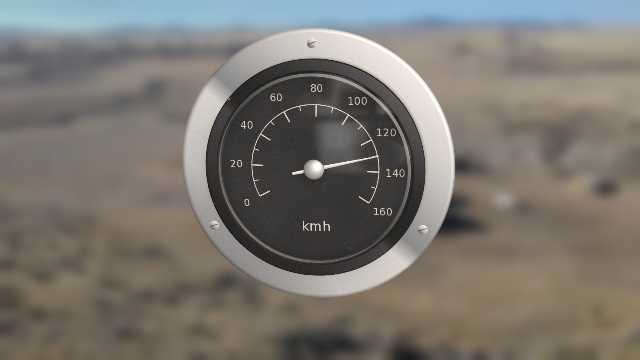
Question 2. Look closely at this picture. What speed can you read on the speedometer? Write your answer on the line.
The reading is 130 km/h
